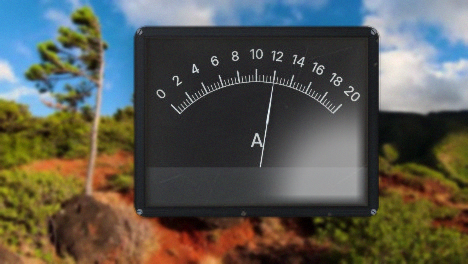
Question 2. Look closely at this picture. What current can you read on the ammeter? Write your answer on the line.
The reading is 12 A
